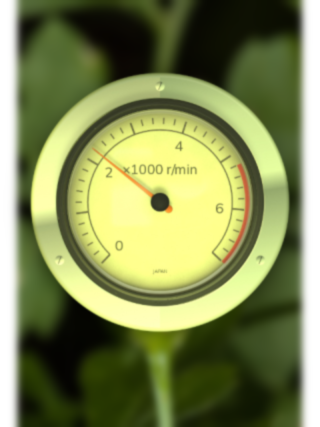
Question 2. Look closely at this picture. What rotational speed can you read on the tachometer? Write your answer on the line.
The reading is 2200 rpm
